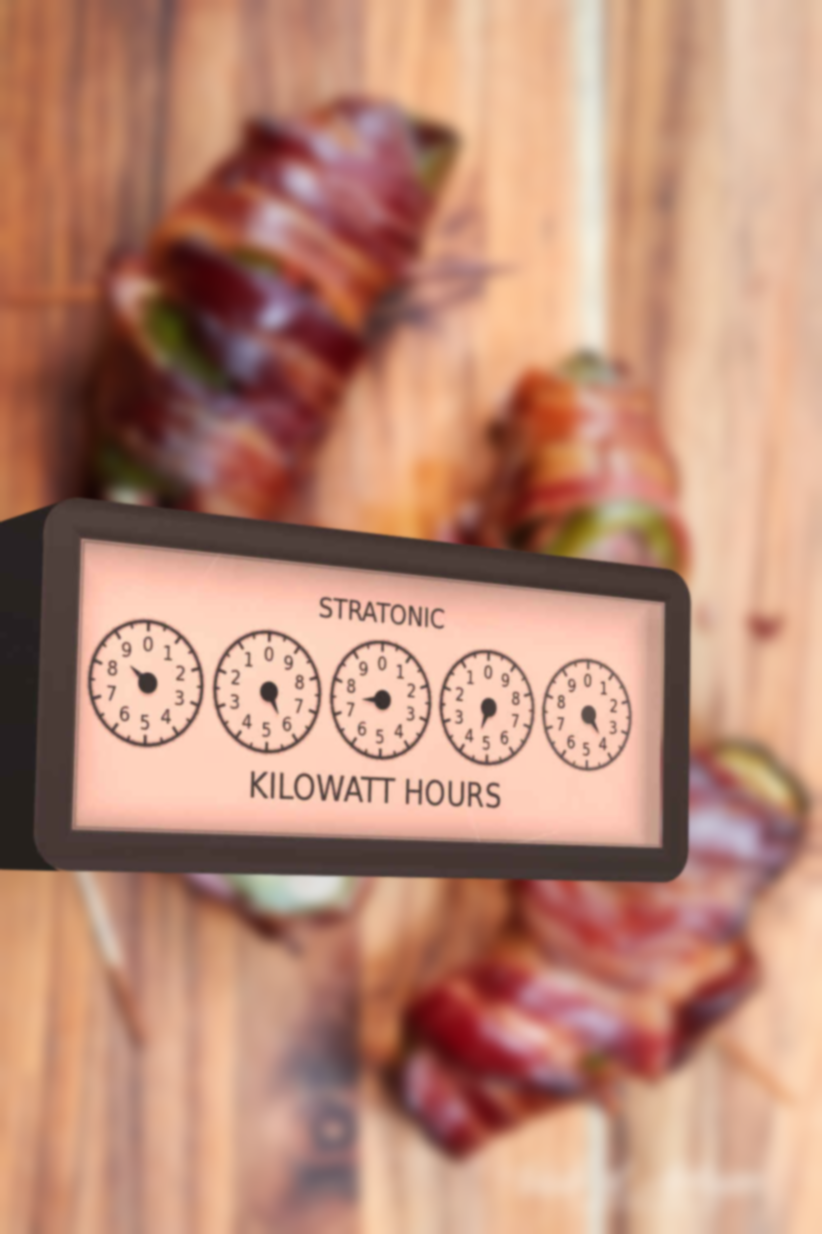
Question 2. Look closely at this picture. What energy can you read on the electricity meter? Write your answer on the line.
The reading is 85744 kWh
